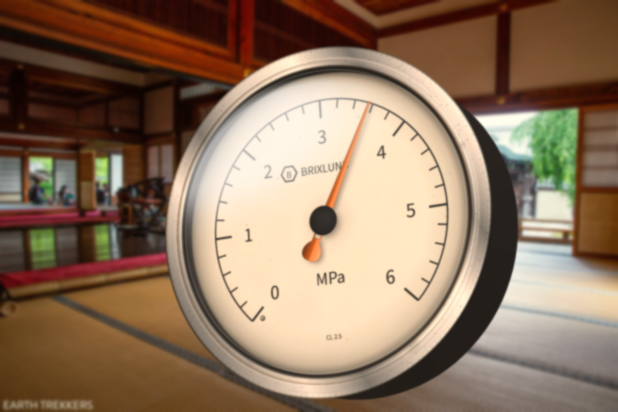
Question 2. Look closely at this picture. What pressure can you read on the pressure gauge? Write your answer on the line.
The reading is 3.6 MPa
